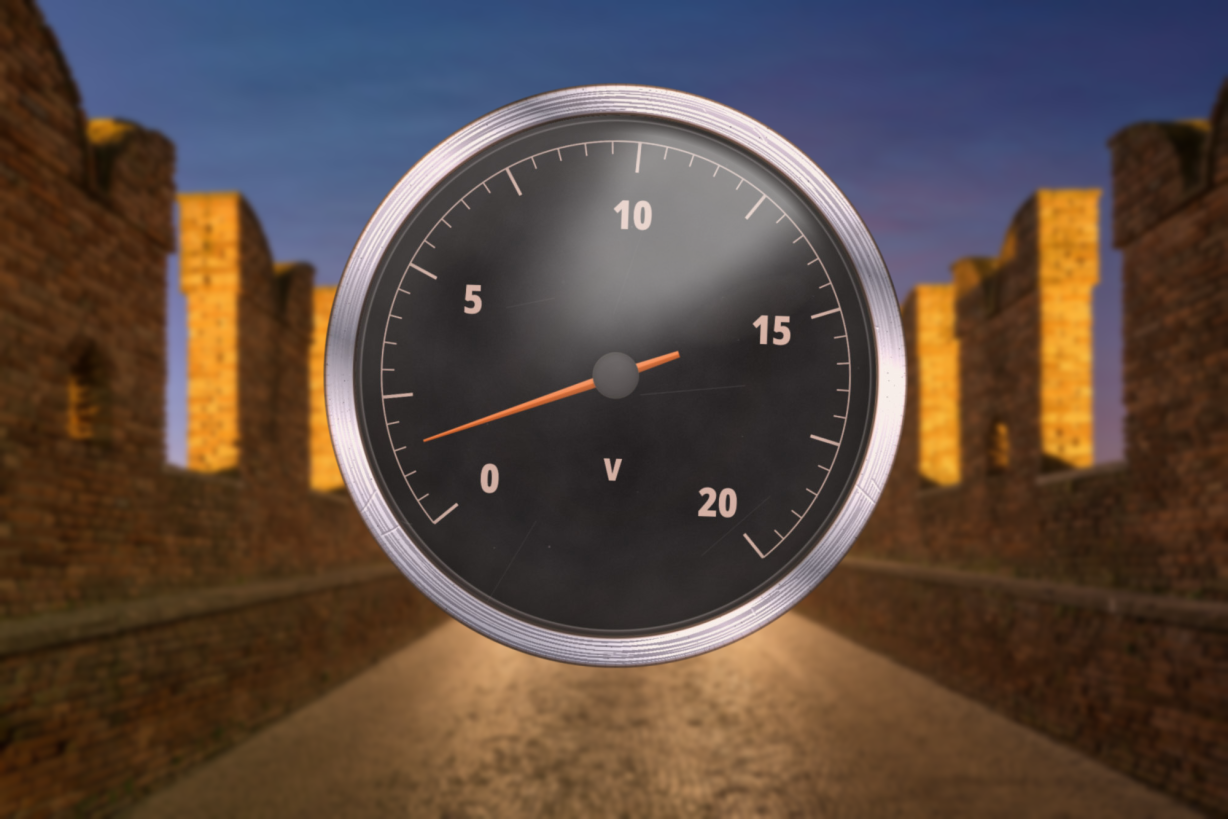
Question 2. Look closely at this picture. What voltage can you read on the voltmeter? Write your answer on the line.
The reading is 1.5 V
